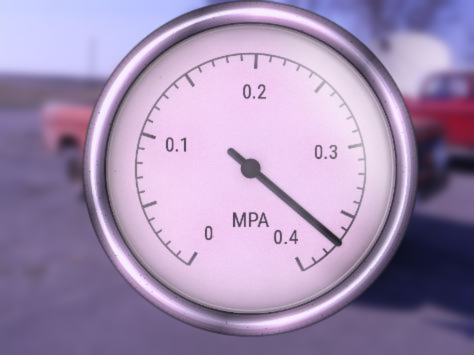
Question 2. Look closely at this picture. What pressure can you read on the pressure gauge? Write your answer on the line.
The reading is 0.37 MPa
